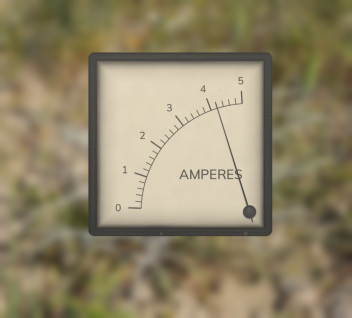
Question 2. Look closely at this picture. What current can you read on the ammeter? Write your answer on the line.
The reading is 4.2 A
